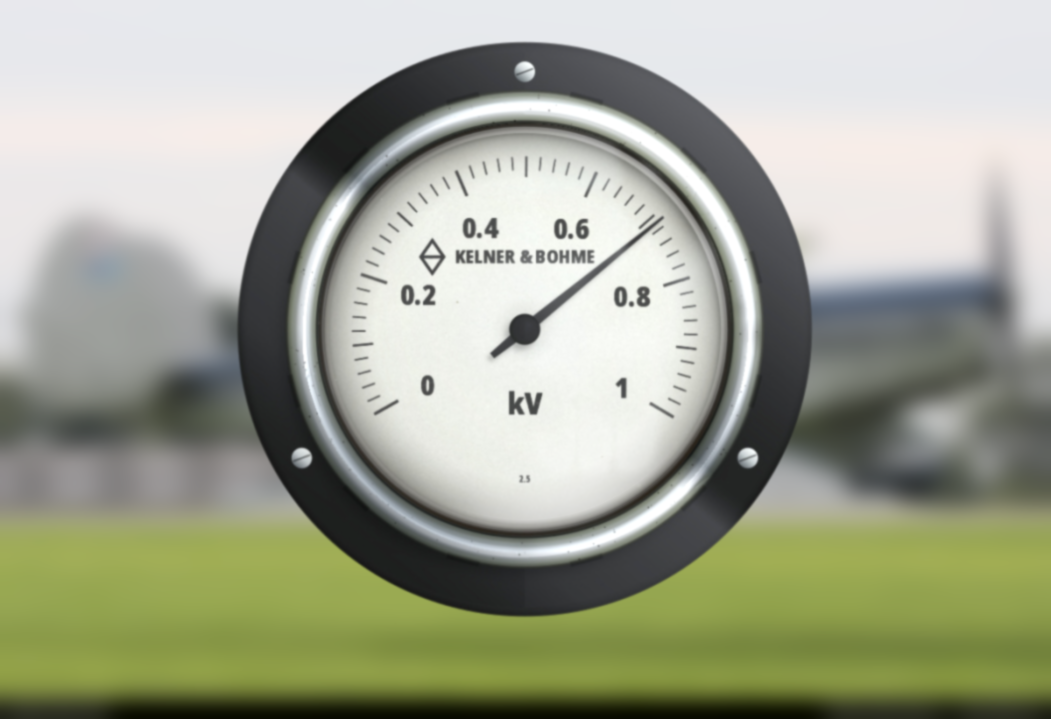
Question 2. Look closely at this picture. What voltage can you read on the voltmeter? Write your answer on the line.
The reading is 0.71 kV
